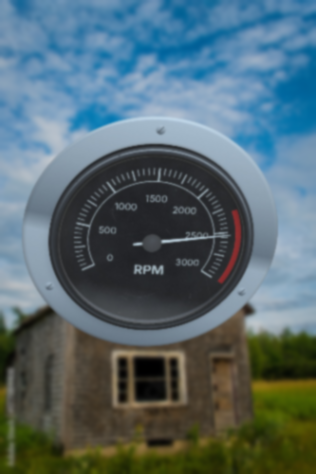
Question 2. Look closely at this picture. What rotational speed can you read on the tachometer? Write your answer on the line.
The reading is 2500 rpm
